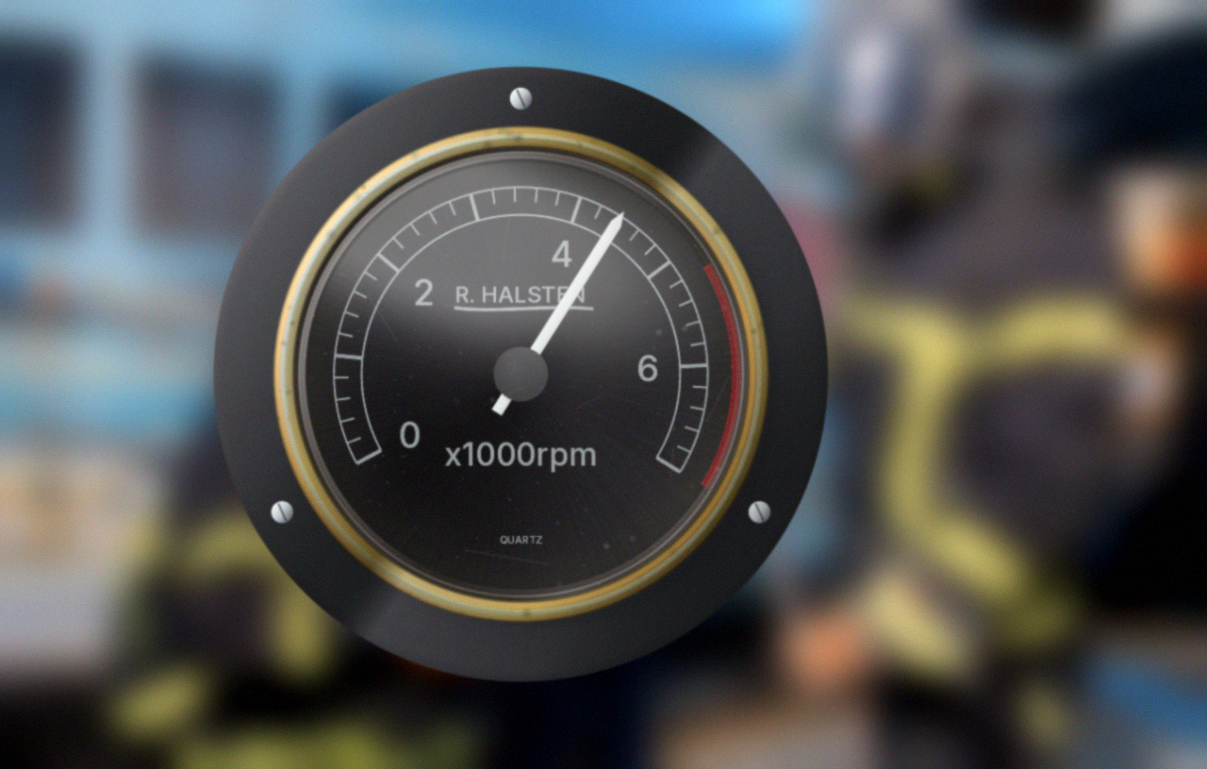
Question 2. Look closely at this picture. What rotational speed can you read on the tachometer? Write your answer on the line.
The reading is 4400 rpm
